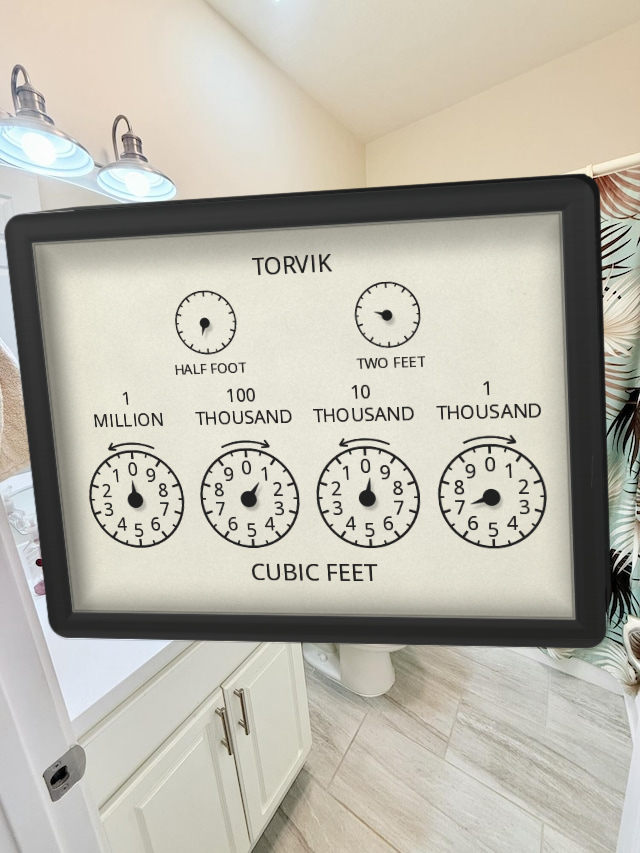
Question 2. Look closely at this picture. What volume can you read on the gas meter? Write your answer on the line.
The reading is 9700 ft³
